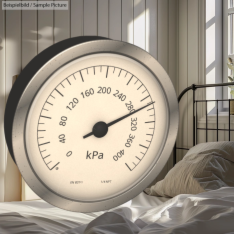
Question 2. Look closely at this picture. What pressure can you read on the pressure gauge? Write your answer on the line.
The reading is 290 kPa
